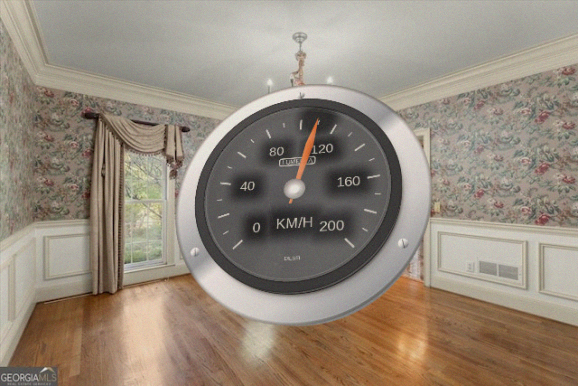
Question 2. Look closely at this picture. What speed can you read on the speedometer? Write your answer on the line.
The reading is 110 km/h
